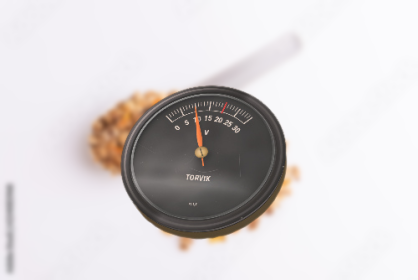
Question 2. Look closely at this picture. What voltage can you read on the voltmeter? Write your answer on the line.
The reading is 10 V
